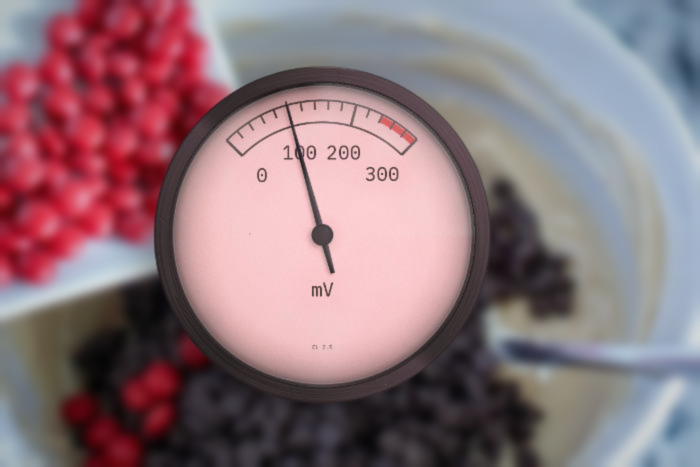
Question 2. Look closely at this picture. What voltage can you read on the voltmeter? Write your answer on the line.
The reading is 100 mV
